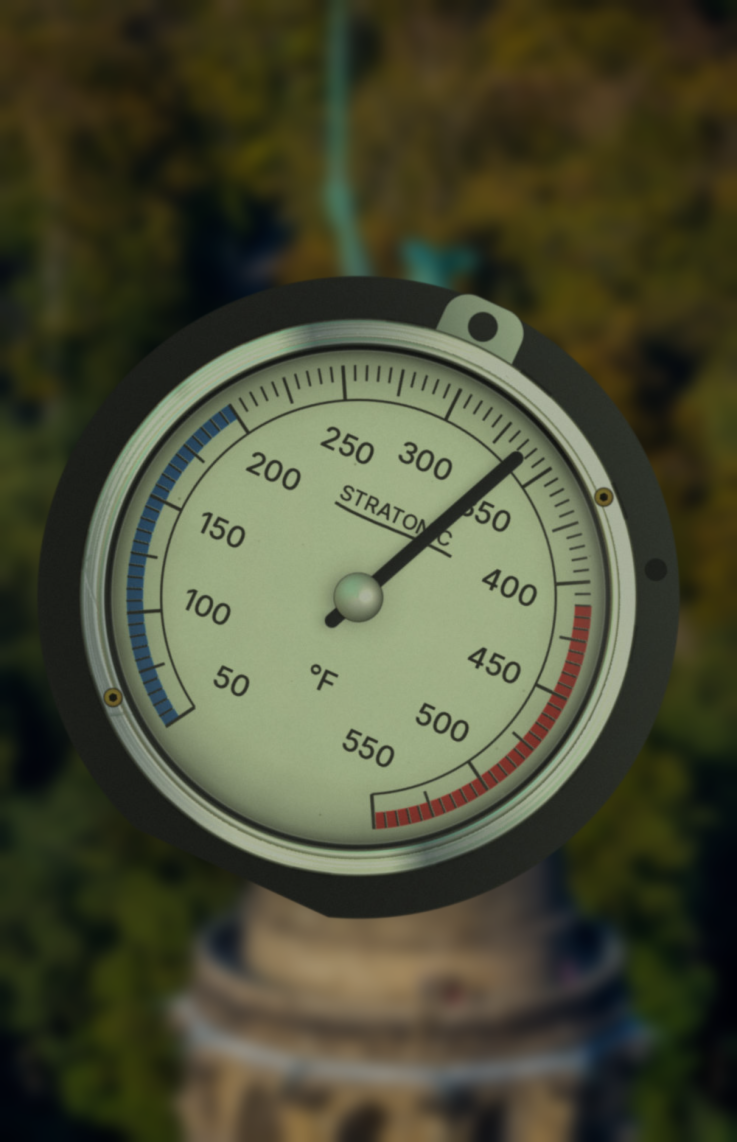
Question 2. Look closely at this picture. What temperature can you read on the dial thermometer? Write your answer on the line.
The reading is 337.5 °F
